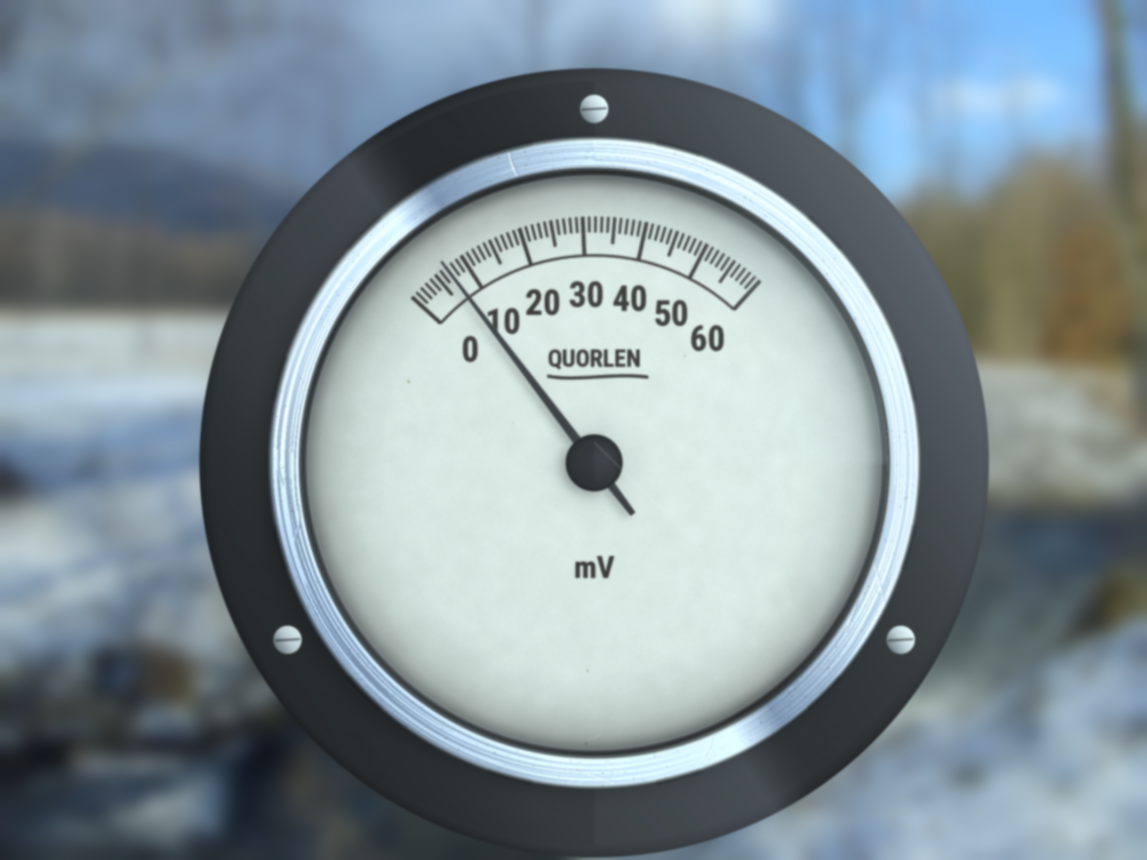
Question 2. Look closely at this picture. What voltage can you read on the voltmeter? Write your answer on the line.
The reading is 7 mV
